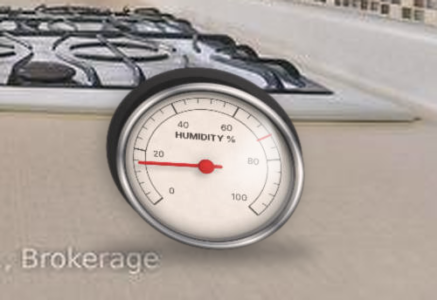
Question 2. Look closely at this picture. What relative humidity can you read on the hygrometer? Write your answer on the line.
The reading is 16 %
